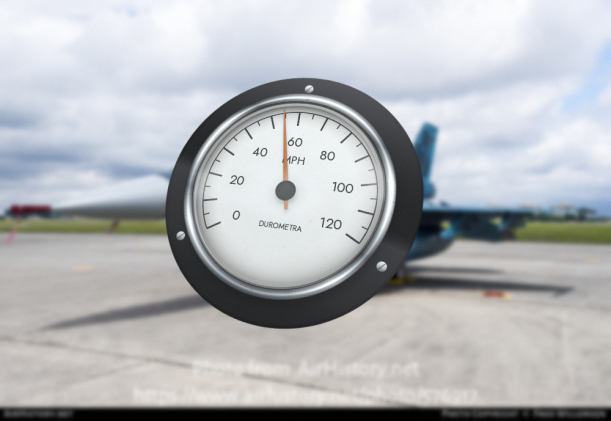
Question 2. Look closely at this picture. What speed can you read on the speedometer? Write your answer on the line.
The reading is 55 mph
